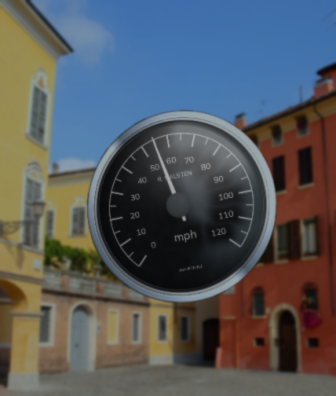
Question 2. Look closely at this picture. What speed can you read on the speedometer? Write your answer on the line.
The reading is 55 mph
